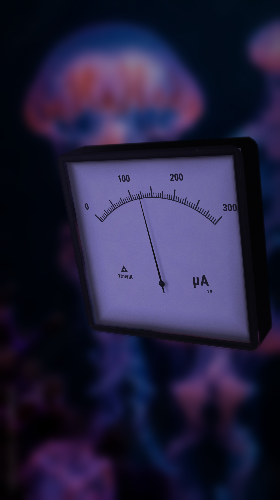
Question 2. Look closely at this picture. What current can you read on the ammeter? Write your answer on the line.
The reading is 125 µA
